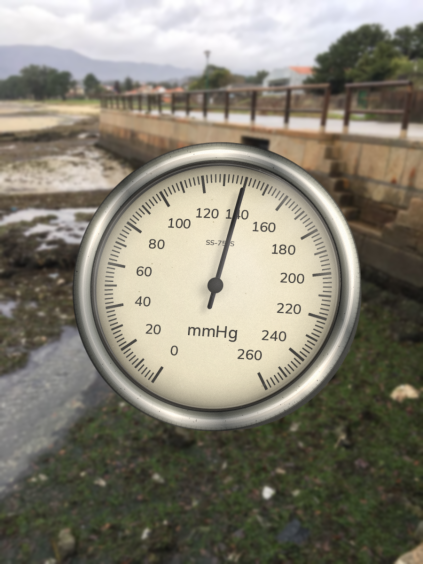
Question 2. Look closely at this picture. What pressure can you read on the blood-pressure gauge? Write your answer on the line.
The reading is 140 mmHg
